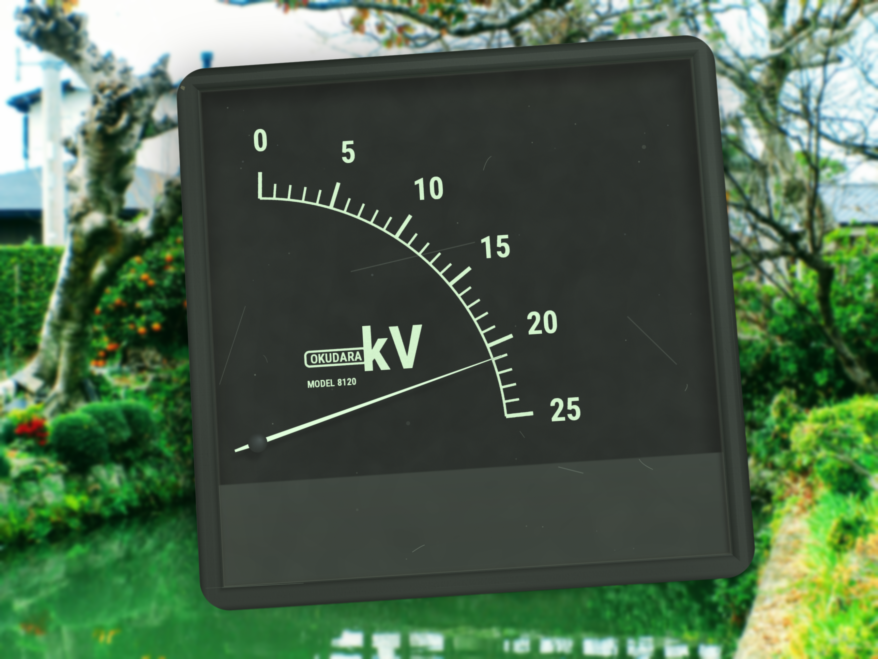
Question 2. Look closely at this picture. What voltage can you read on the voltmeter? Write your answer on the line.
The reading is 21 kV
